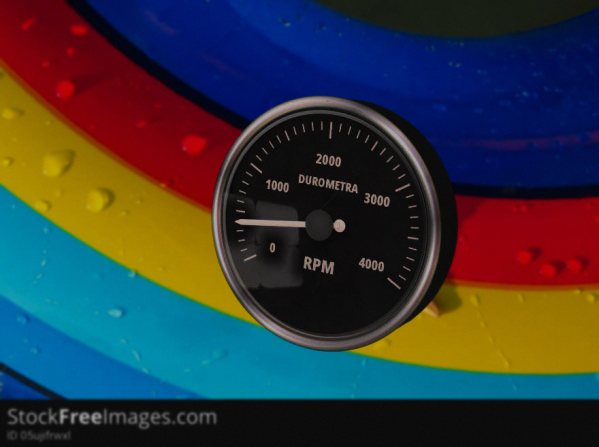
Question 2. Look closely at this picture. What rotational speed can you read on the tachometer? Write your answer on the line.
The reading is 400 rpm
